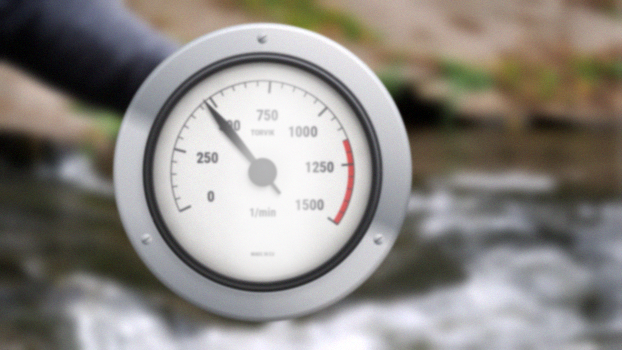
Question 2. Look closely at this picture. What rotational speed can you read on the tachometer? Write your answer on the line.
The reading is 475 rpm
